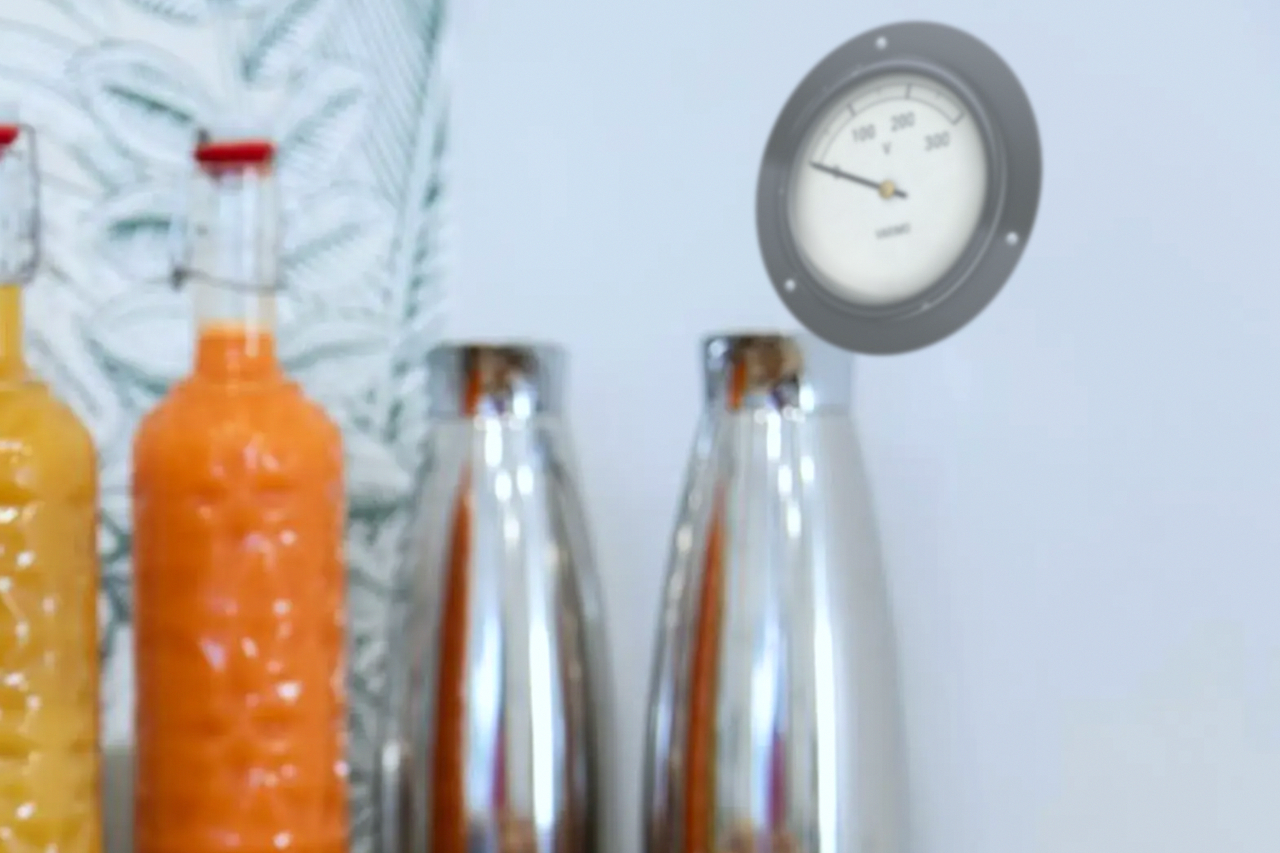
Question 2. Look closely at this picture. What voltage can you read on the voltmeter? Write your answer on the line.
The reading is 0 V
